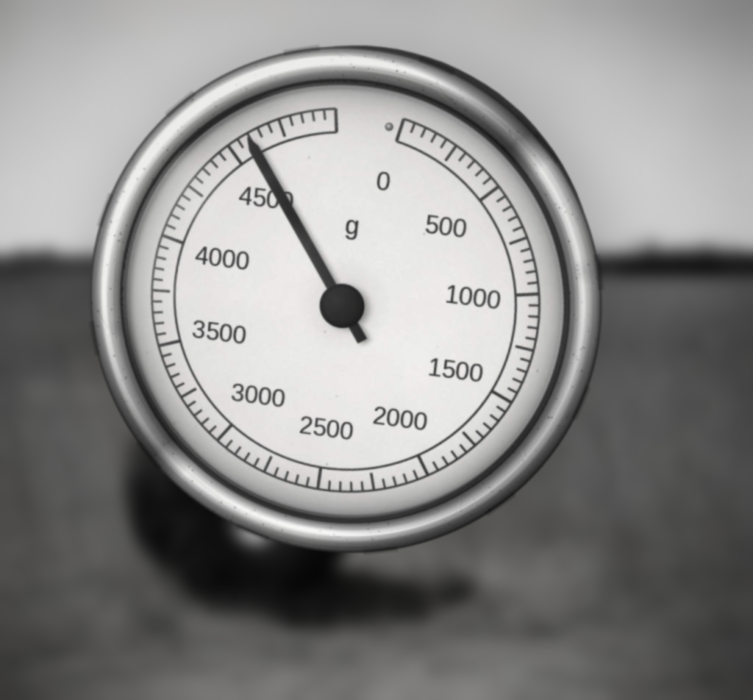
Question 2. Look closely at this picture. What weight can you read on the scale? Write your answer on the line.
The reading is 4600 g
